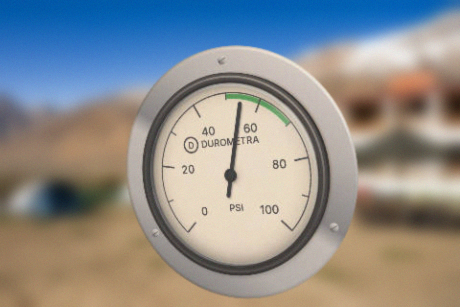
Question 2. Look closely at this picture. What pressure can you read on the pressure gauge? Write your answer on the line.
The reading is 55 psi
